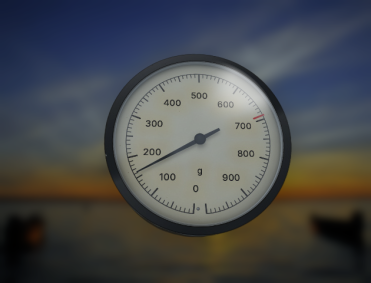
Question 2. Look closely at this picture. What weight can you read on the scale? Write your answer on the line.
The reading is 160 g
